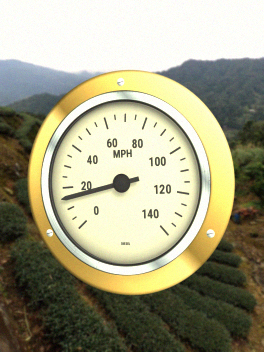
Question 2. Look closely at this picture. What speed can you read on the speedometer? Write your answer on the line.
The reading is 15 mph
